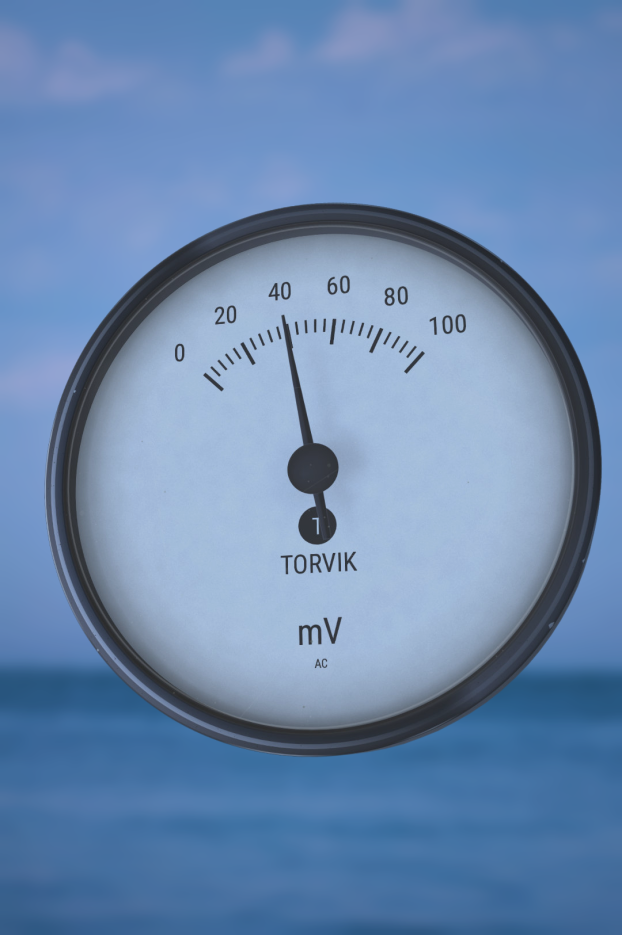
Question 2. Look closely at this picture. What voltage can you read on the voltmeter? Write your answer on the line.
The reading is 40 mV
